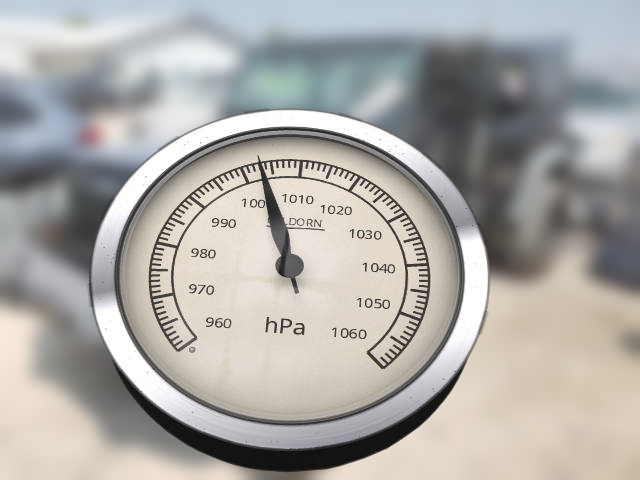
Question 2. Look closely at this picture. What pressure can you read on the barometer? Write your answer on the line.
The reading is 1003 hPa
